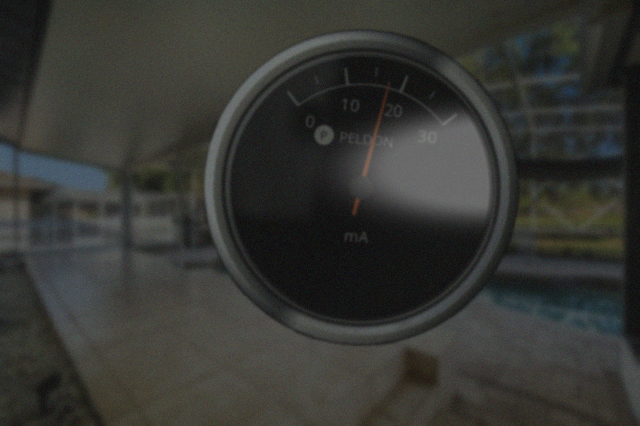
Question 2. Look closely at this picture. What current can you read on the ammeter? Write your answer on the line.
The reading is 17.5 mA
